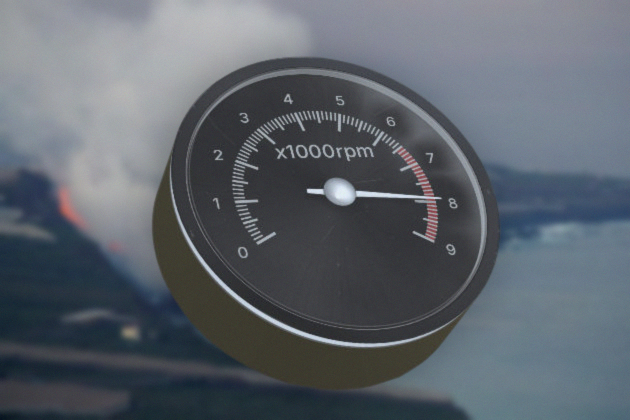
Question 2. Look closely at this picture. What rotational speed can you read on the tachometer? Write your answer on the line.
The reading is 8000 rpm
